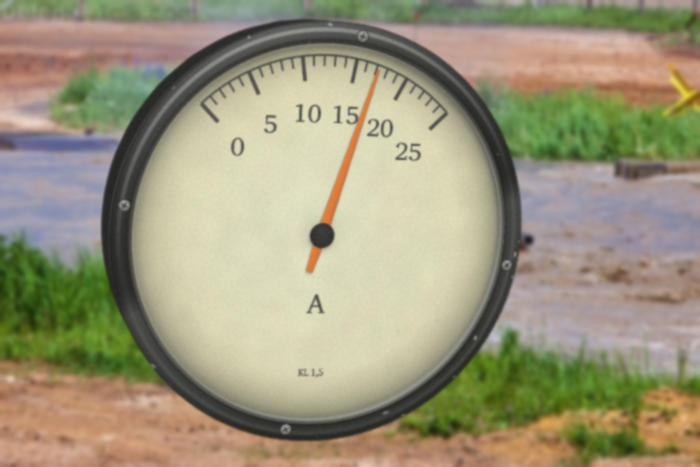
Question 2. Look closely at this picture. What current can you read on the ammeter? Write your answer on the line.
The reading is 17 A
